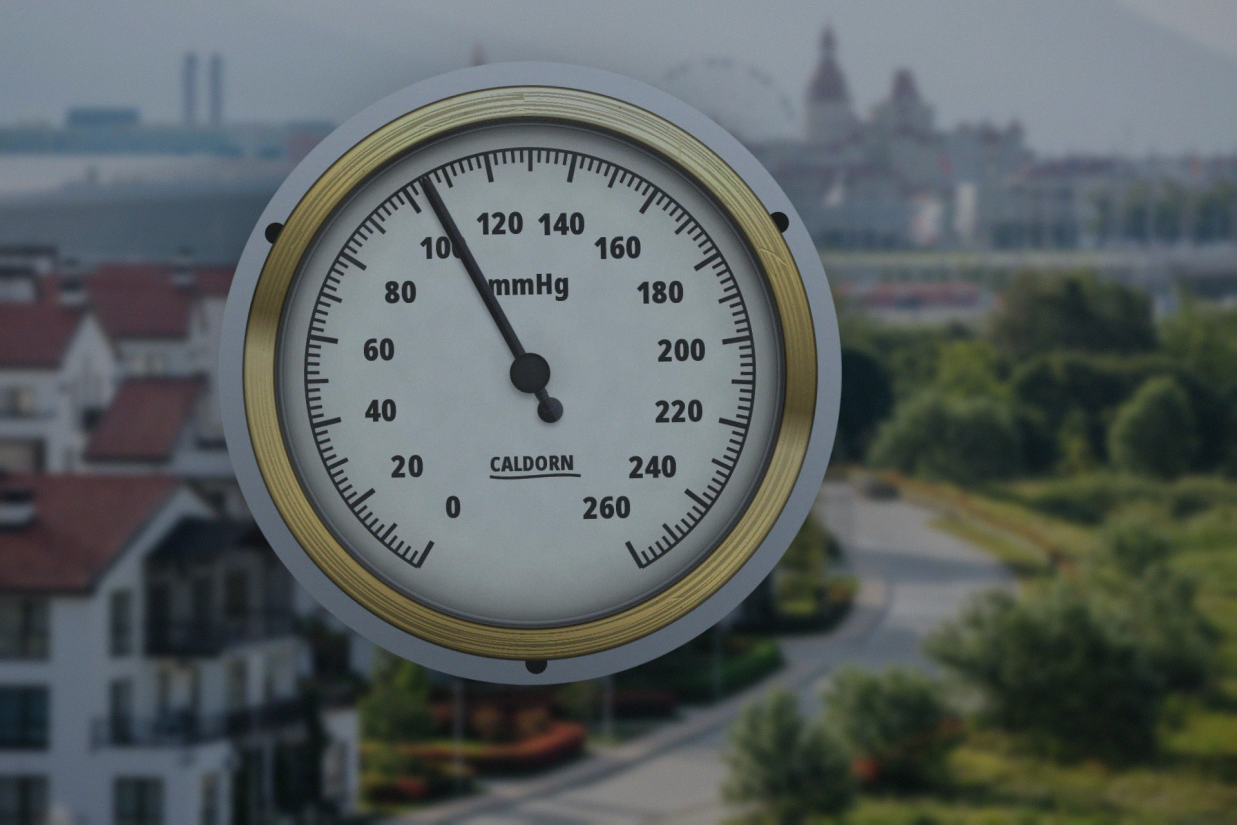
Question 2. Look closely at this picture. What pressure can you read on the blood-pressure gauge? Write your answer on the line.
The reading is 105 mmHg
